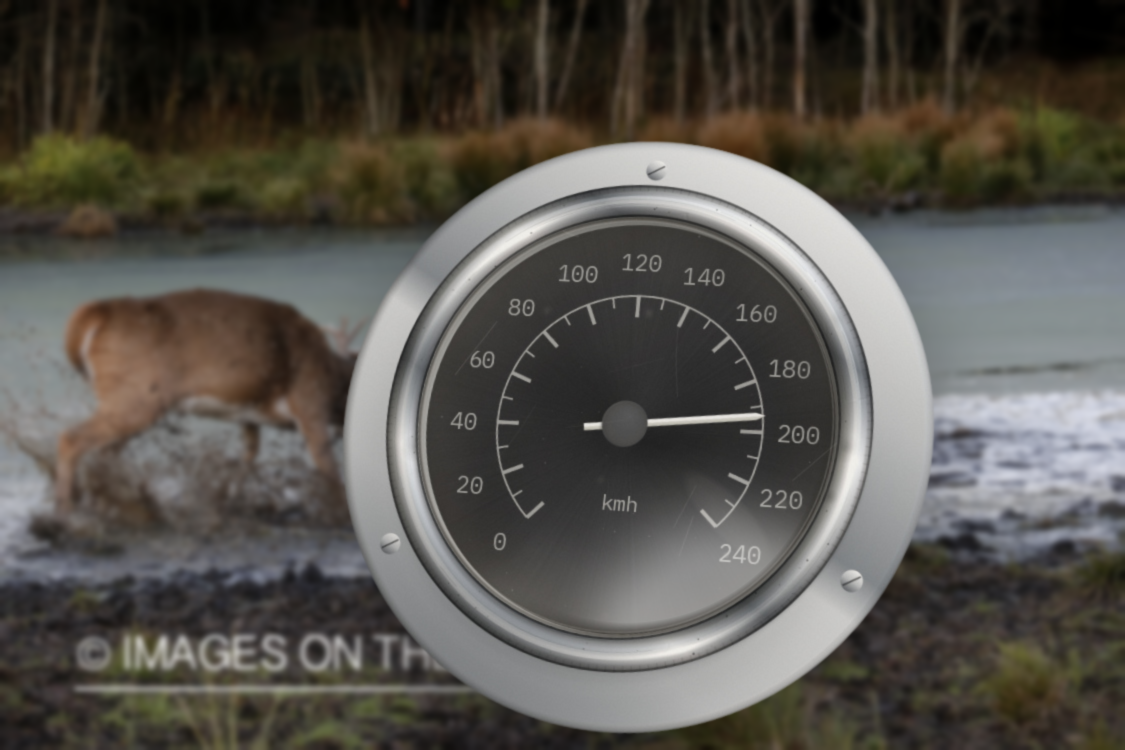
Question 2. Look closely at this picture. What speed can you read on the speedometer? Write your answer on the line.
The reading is 195 km/h
